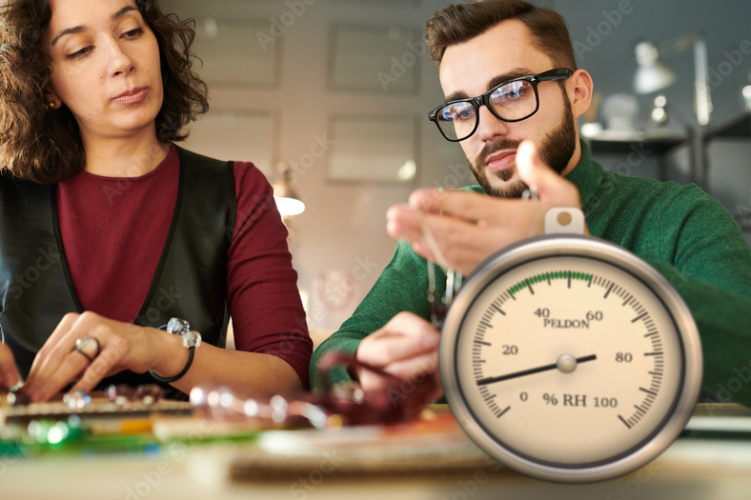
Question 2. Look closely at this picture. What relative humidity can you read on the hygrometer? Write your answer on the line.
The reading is 10 %
